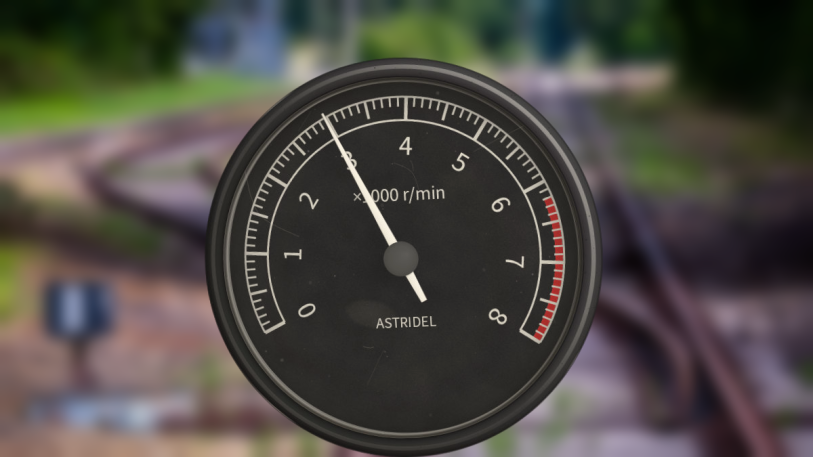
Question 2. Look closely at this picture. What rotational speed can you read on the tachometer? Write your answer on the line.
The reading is 3000 rpm
